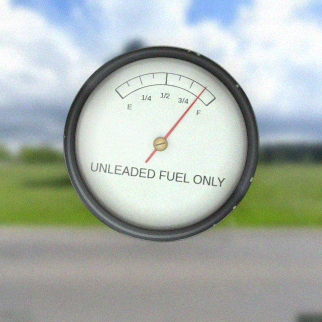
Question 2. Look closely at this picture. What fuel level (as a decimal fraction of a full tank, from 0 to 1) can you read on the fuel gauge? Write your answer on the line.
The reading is 0.875
